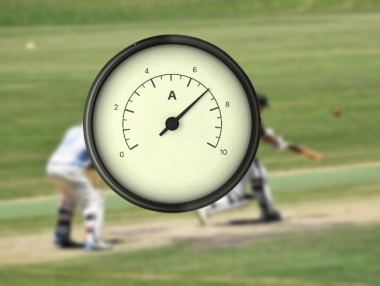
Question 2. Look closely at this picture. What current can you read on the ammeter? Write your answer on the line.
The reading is 7 A
